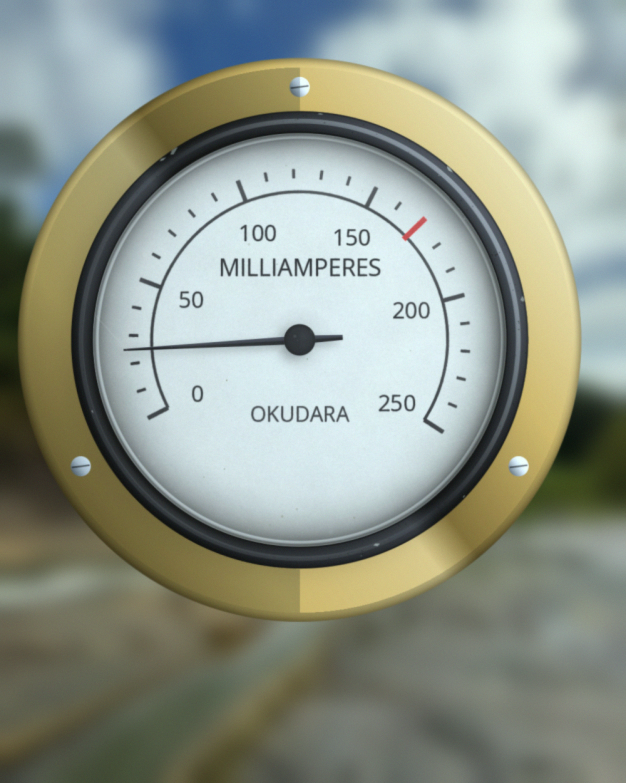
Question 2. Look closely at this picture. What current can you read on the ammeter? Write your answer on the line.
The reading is 25 mA
